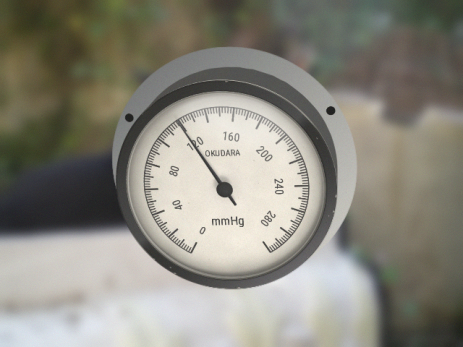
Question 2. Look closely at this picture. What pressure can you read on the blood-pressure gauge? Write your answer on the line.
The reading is 120 mmHg
